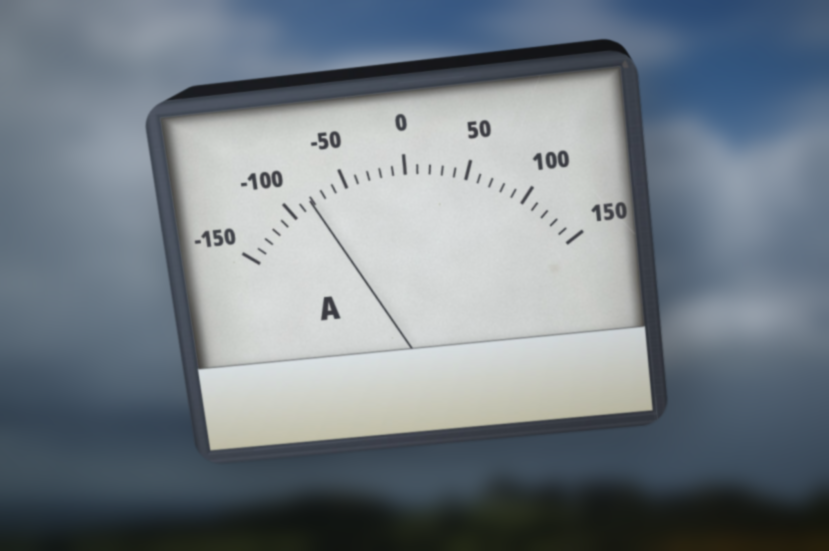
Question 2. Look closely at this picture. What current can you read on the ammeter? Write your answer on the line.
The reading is -80 A
